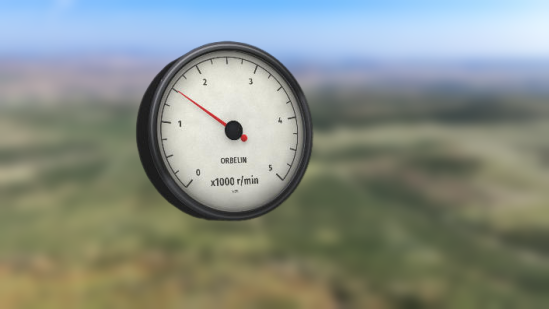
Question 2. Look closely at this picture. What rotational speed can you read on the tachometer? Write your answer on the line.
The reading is 1500 rpm
